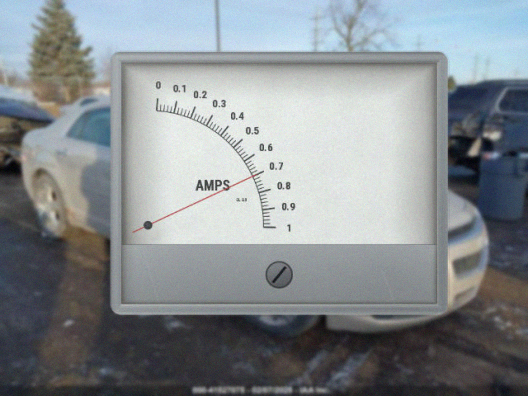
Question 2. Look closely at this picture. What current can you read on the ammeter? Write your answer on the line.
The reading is 0.7 A
